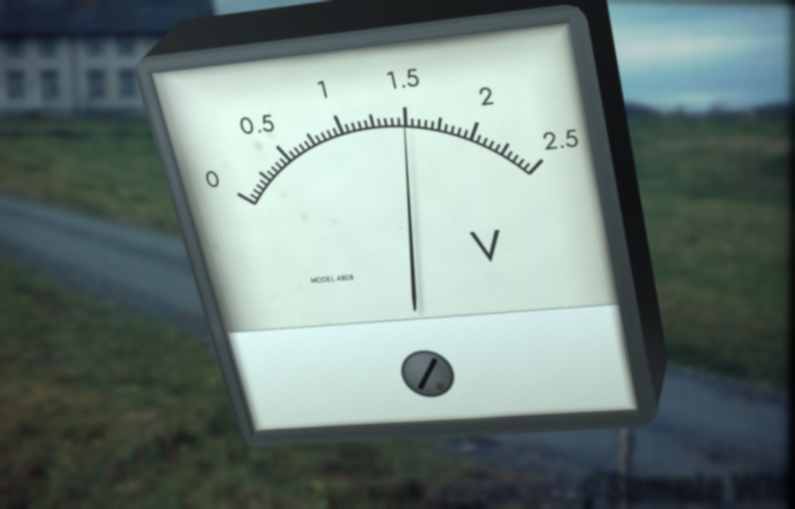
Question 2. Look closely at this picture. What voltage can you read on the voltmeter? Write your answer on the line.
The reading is 1.5 V
